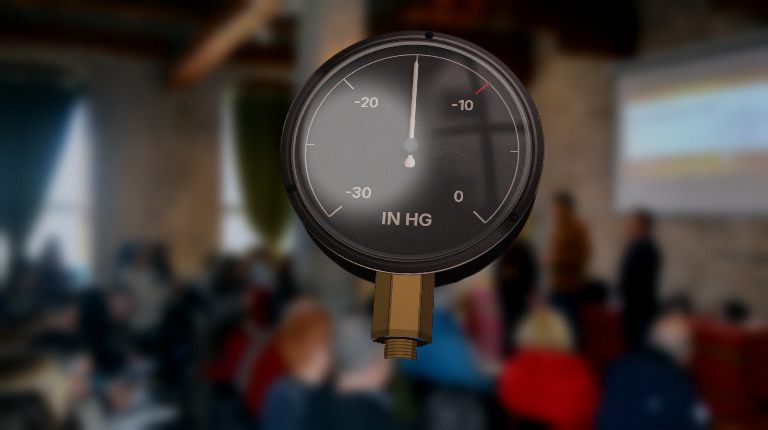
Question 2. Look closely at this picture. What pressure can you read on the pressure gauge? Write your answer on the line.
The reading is -15 inHg
